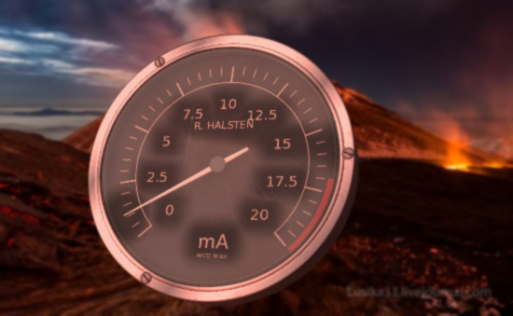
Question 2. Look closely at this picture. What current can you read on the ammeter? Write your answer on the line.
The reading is 1 mA
